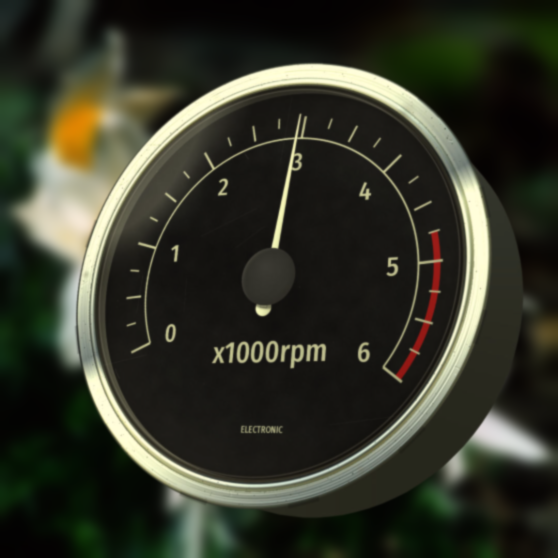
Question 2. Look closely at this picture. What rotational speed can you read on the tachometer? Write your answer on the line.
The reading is 3000 rpm
